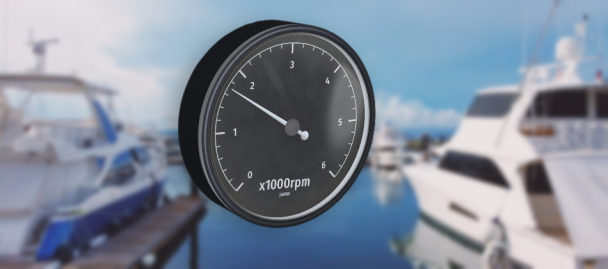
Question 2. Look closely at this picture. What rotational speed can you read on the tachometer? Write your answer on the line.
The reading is 1700 rpm
